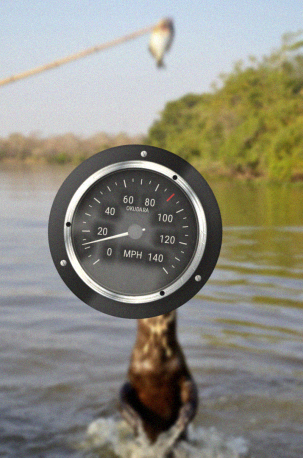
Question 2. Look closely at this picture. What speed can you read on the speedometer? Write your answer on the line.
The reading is 12.5 mph
